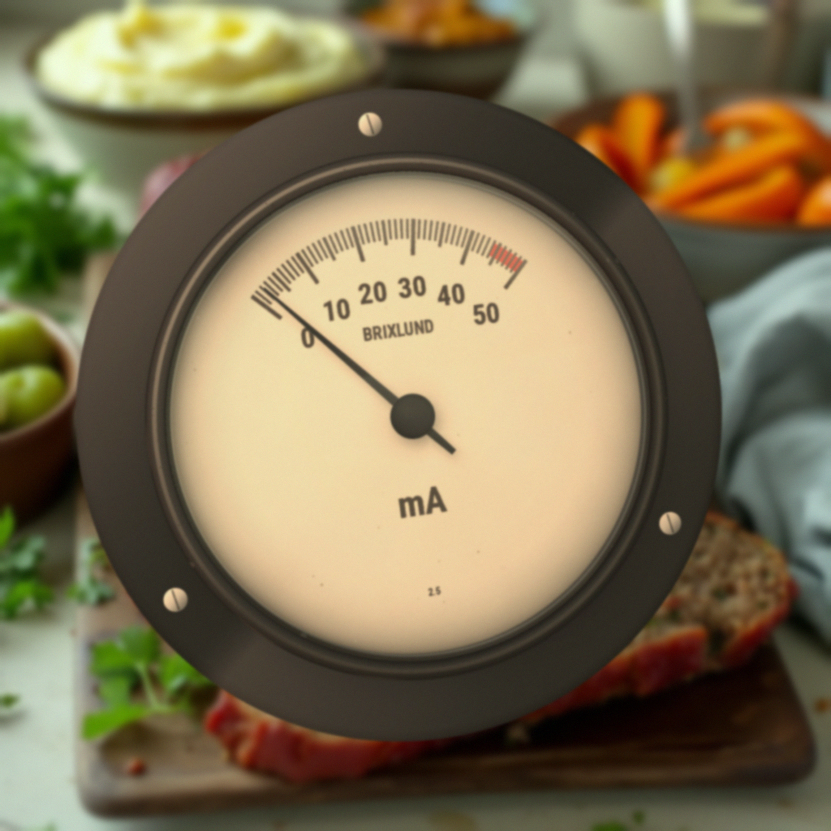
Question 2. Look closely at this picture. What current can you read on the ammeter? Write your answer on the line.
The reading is 2 mA
